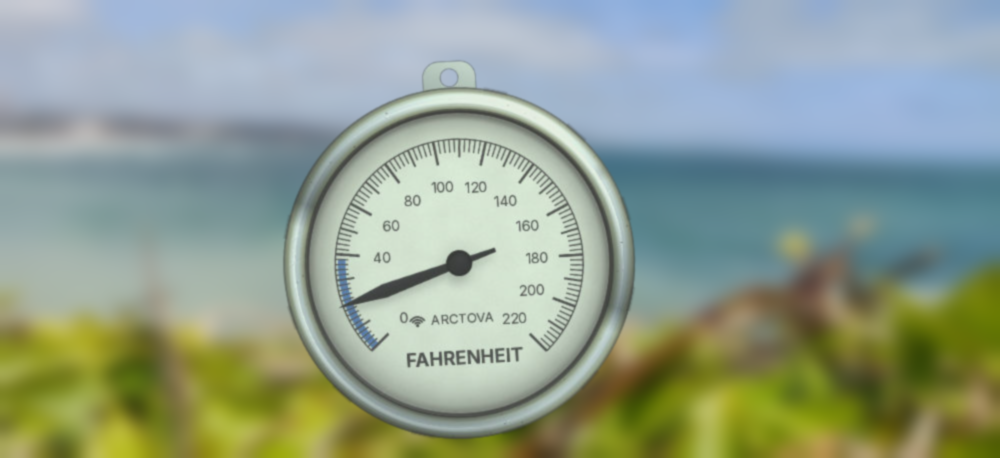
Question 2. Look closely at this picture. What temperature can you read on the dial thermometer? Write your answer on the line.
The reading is 20 °F
